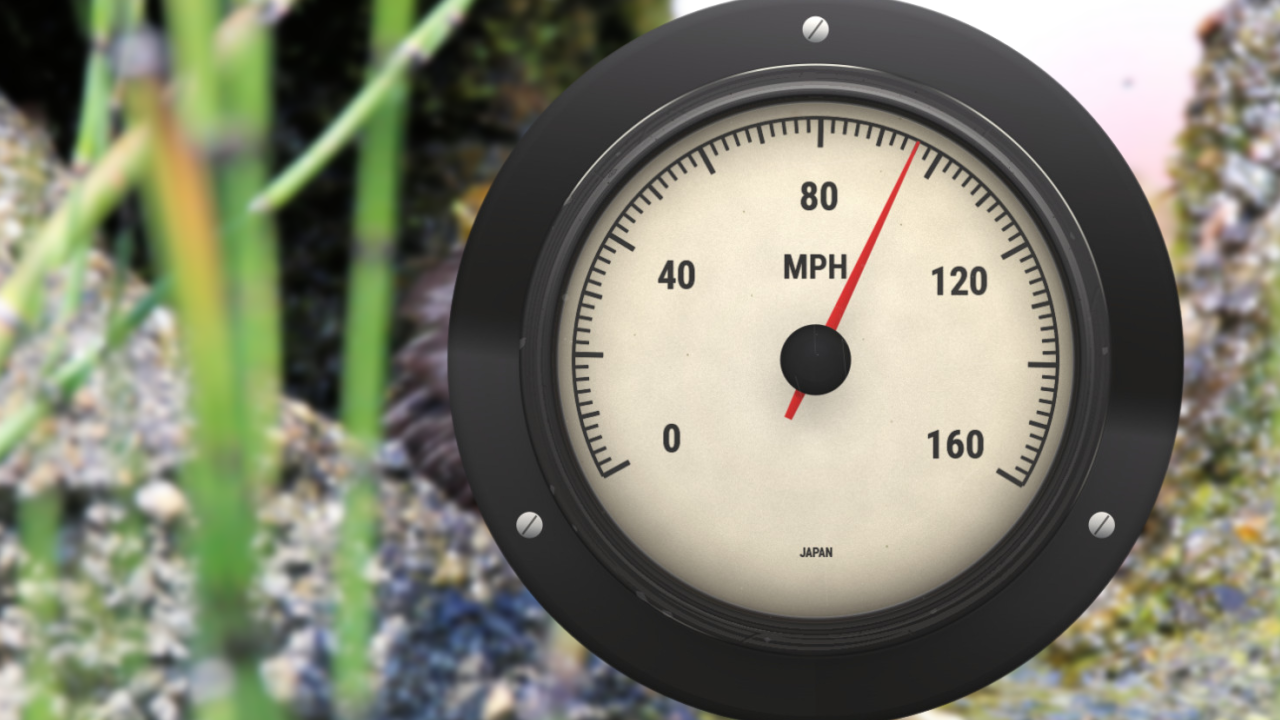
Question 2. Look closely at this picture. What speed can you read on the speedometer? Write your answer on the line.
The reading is 96 mph
